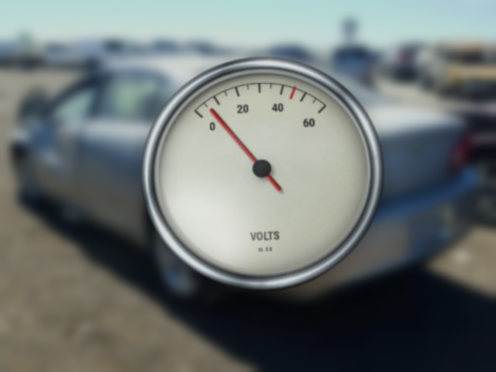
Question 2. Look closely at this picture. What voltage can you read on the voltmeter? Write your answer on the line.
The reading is 5 V
